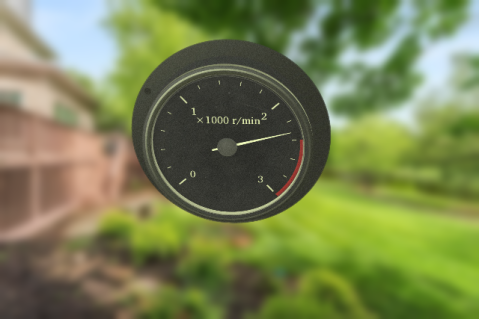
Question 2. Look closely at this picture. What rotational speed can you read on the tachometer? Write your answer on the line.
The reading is 2300 rpm
